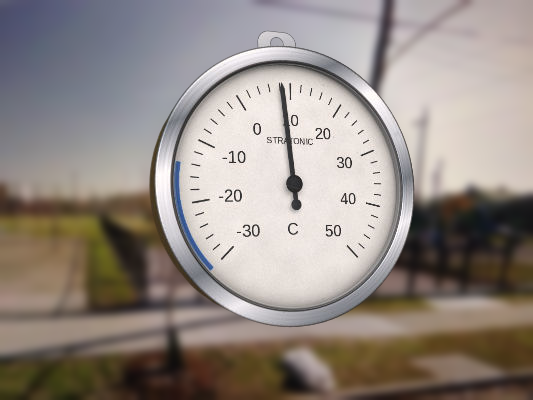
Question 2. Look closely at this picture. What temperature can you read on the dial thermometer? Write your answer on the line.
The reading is 8 °C
